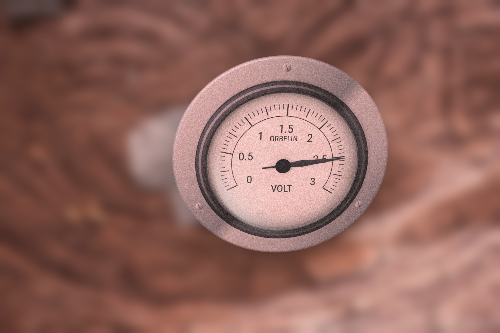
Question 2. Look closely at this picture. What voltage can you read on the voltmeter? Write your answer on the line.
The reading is 2.5 V
